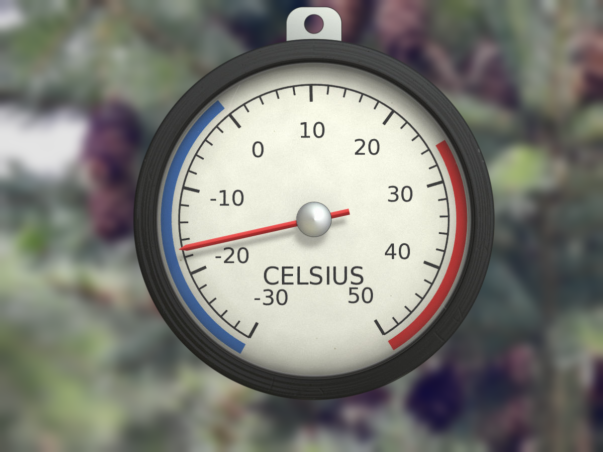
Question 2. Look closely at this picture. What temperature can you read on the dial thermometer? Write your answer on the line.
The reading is -17 °C
